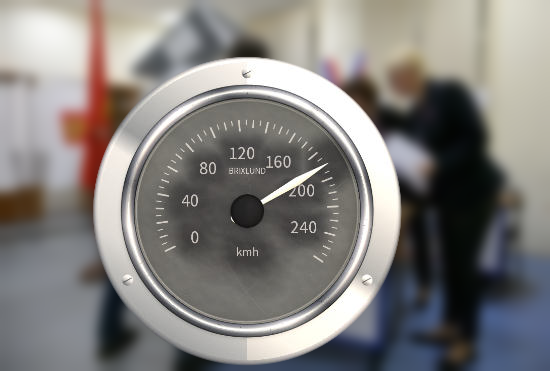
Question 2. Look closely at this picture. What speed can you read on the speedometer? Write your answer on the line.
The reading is 190 km/h
